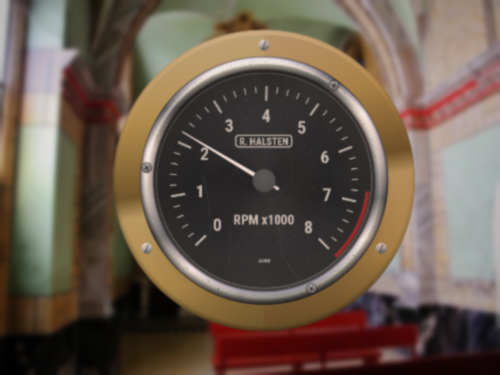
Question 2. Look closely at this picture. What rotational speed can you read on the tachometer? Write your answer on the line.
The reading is 2200 rpm
